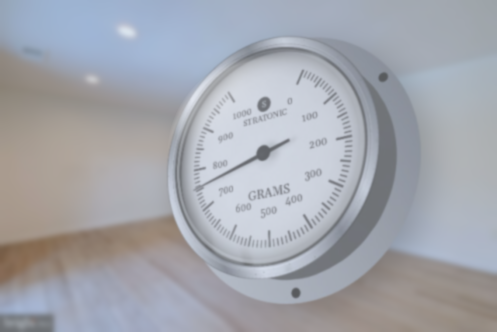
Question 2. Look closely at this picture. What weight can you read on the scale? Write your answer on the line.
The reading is 750 g
